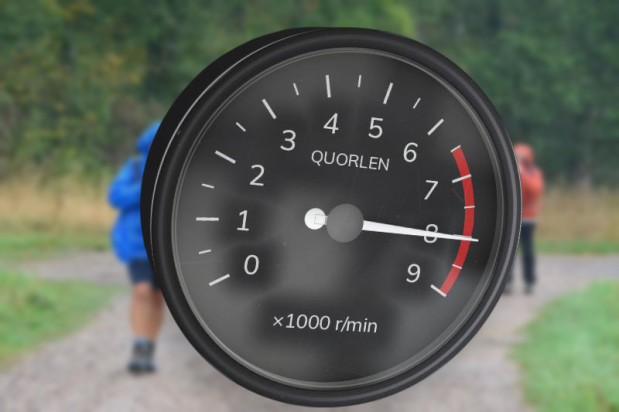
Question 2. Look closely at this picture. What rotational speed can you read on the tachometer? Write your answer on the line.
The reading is 8000 rpm
